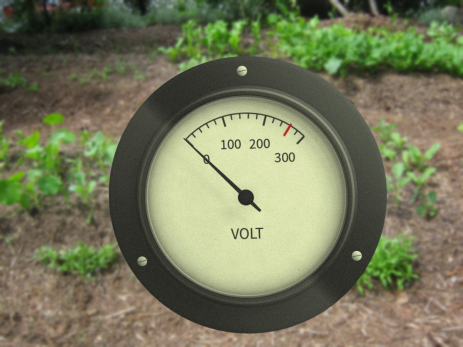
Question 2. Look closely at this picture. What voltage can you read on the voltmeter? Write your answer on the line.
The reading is 0 V
